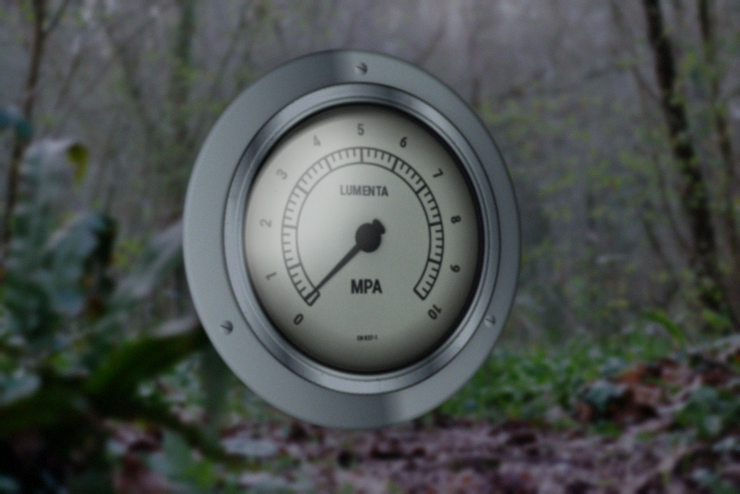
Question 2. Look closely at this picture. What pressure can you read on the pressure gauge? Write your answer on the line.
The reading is 0.2 MPa
